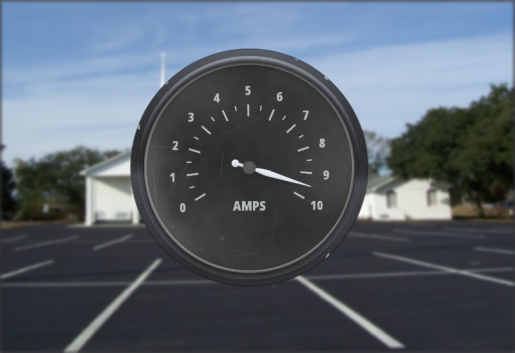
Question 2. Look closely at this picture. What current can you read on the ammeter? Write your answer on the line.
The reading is 9.5 A
